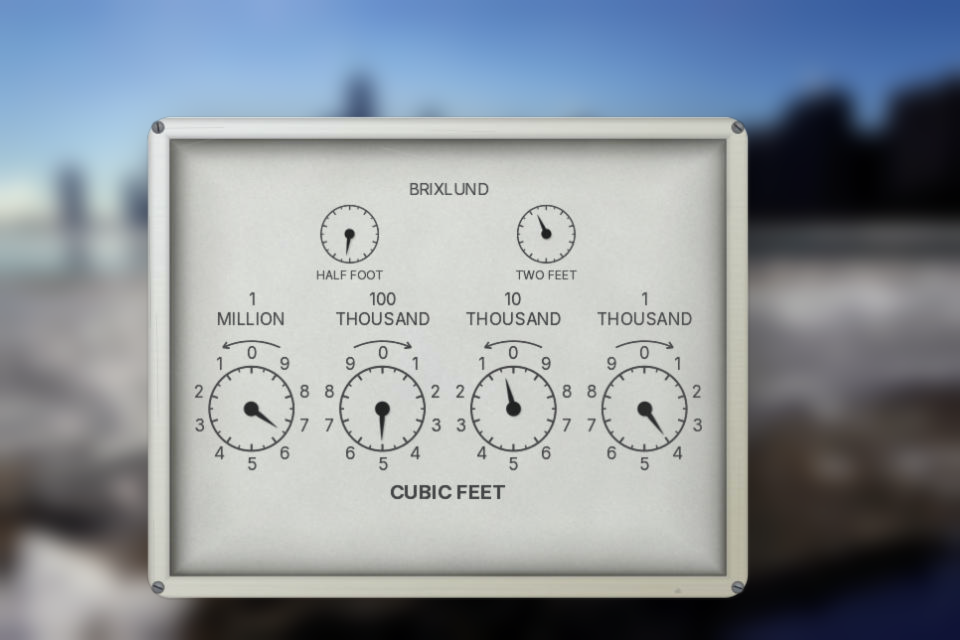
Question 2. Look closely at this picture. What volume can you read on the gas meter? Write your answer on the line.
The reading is 650400 ft³
